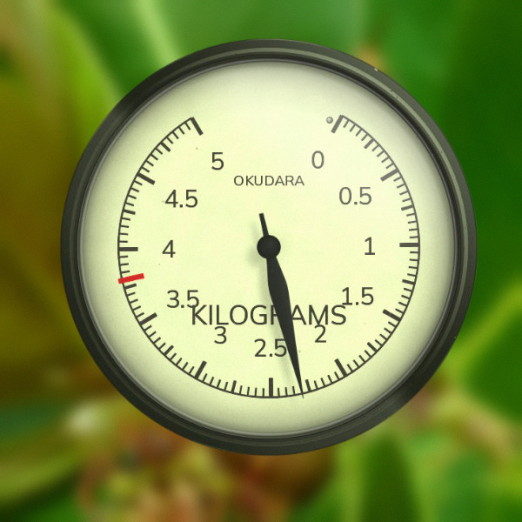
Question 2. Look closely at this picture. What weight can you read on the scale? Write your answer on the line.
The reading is 2.3 kg
